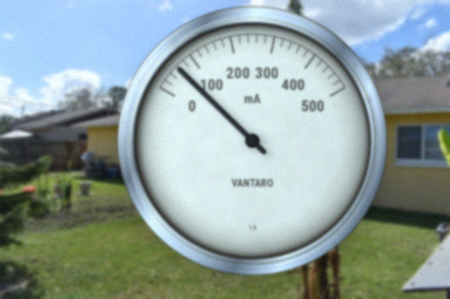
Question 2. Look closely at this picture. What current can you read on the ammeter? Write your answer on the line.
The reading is 60 mA
